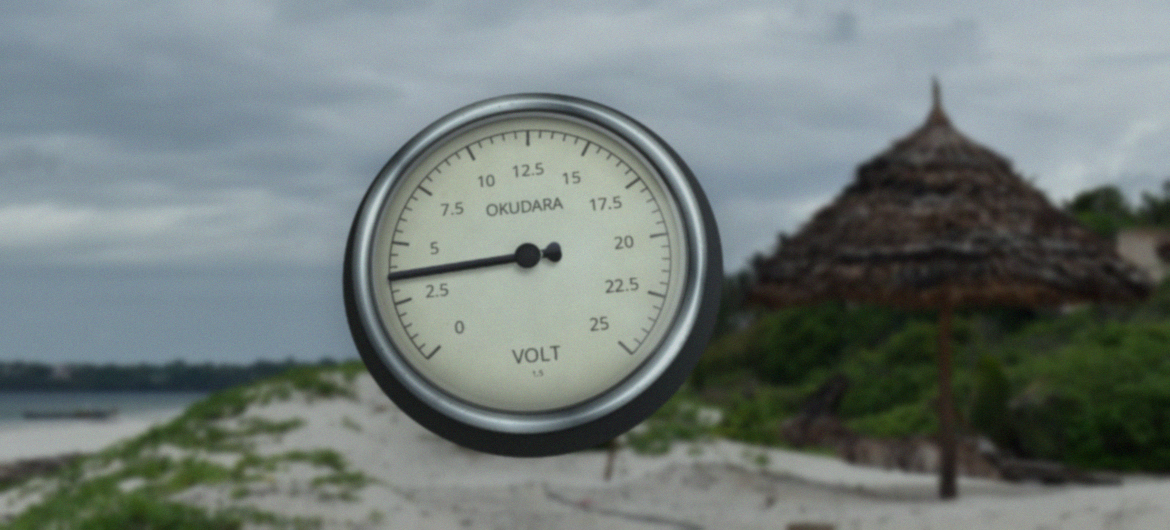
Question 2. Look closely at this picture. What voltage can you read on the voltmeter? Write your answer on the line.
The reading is 3.5 V
